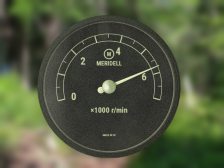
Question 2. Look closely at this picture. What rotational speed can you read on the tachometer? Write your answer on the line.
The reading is 5750 rpm
